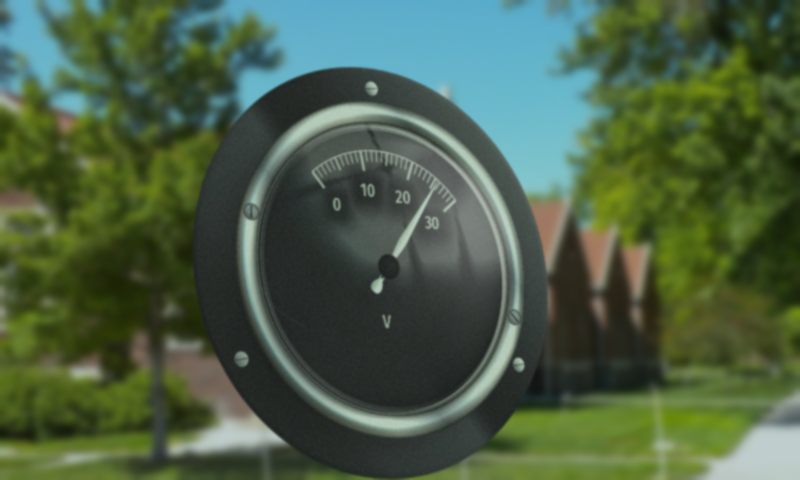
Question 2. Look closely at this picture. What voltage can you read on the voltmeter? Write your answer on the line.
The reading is 25 V
